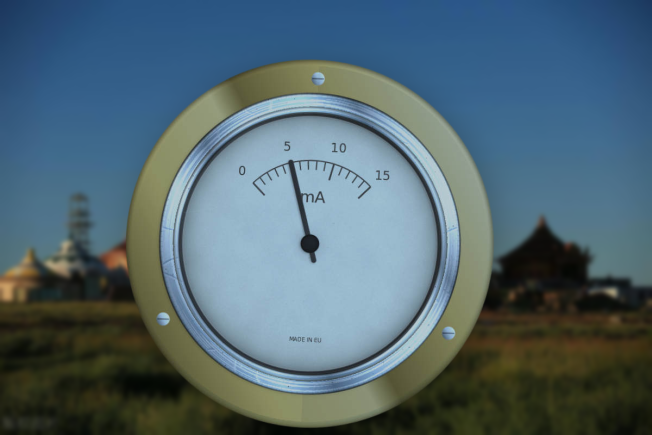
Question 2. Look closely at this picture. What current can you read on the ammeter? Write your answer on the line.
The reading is 5 mA
